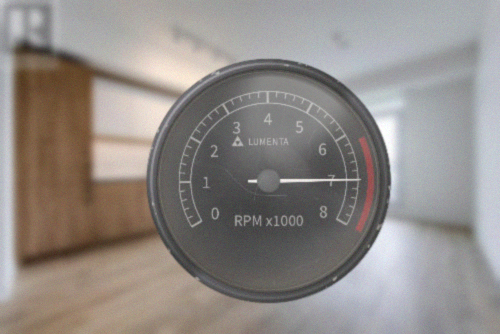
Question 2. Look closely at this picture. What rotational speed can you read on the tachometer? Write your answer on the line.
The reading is 7000 rpm
